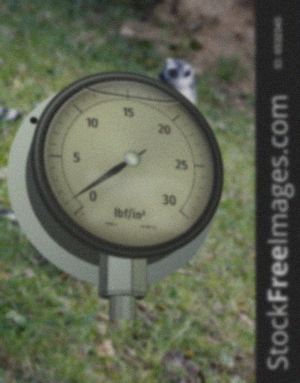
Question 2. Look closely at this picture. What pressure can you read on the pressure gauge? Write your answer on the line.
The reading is 1 psi
